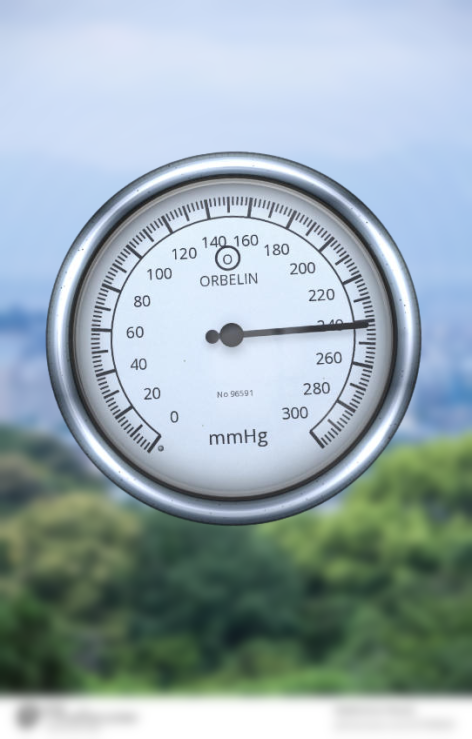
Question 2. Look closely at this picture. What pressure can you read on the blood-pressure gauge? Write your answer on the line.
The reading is 242 mmHg
